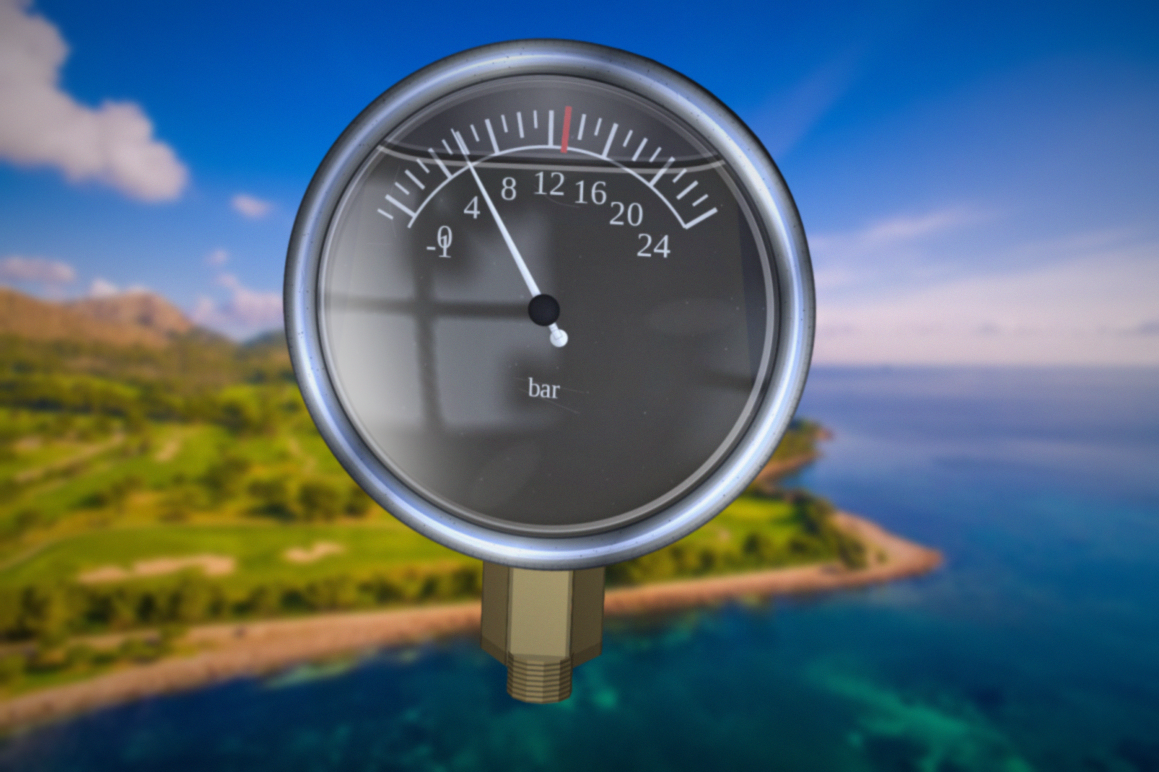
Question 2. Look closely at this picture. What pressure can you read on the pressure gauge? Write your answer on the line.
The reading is 6 bar
